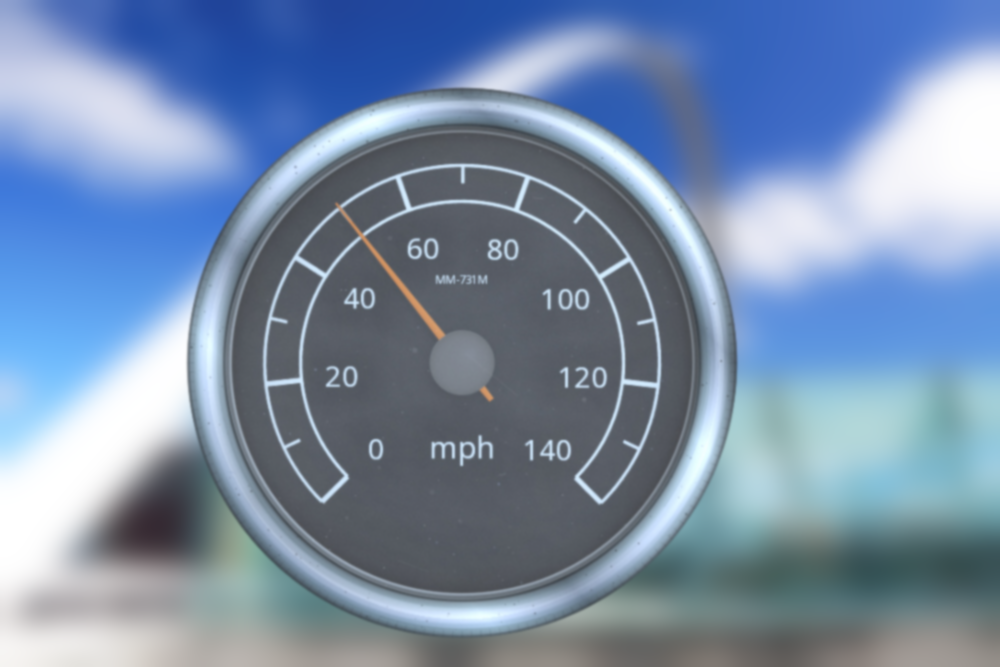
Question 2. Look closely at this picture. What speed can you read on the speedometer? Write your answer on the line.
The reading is 50 mph
